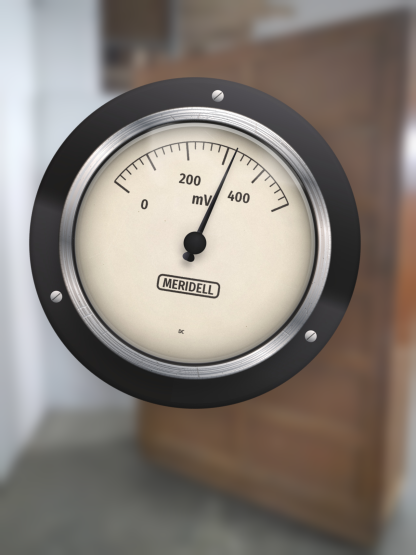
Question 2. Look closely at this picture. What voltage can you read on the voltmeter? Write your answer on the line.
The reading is 320 mV
